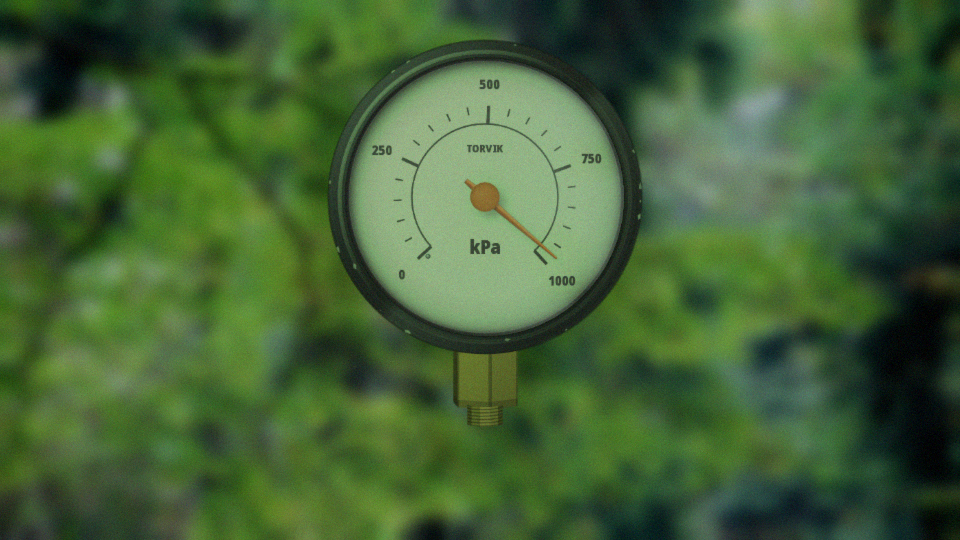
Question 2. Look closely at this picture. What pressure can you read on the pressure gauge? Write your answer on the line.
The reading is 975 kPa
